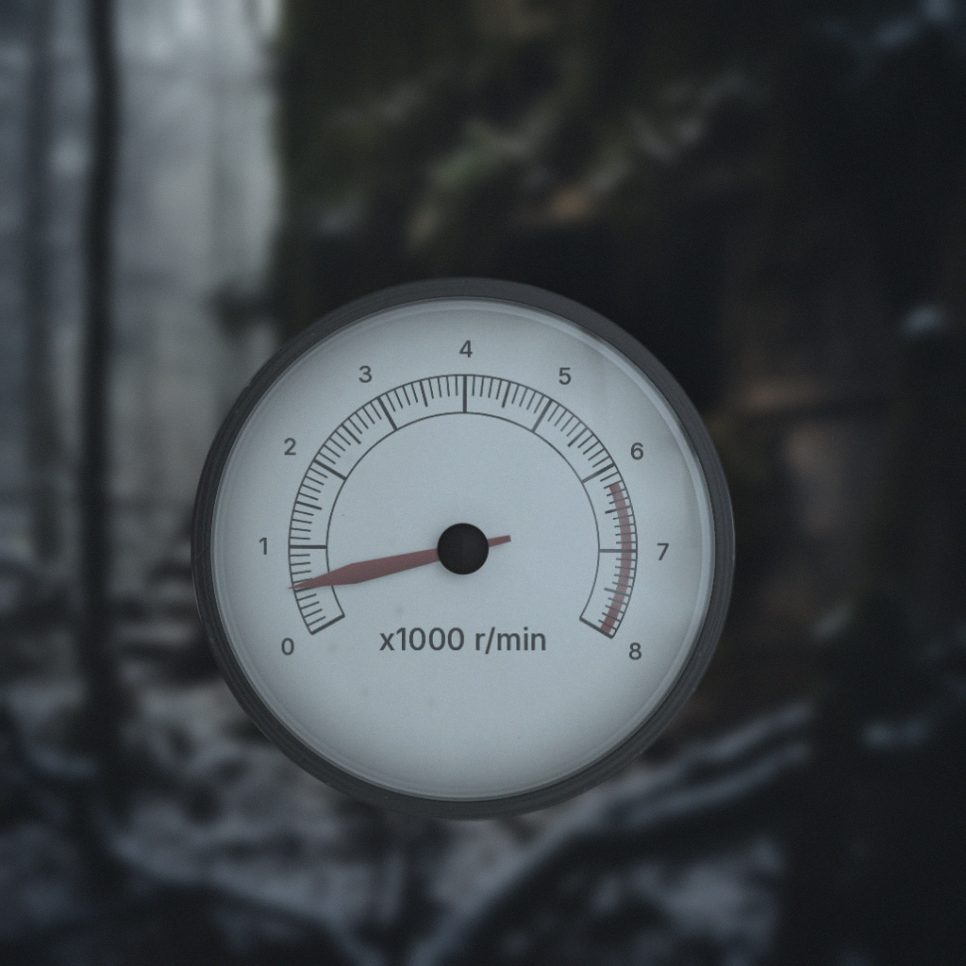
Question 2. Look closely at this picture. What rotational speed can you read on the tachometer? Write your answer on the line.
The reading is 550 rpm
